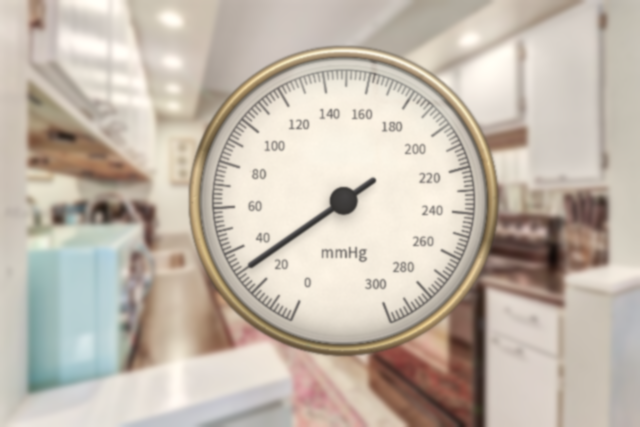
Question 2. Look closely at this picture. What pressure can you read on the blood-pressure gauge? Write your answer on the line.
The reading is 30 mmHg
